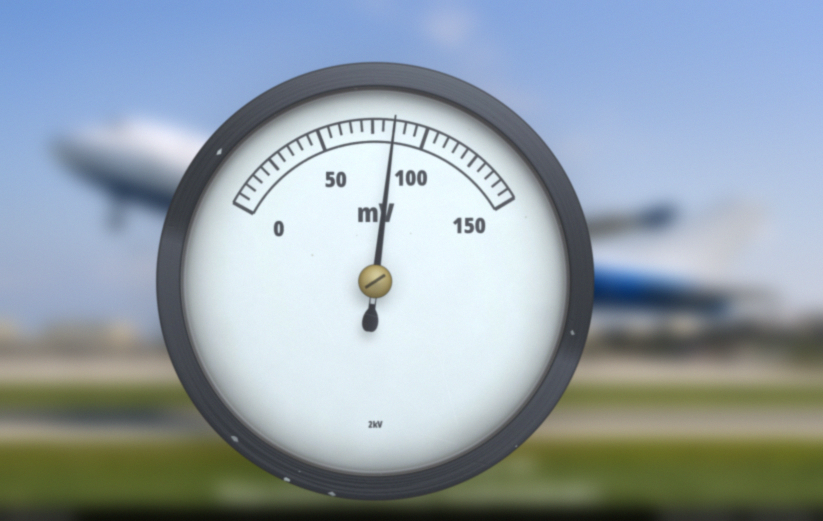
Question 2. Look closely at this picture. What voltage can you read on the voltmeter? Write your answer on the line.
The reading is 85 mV
